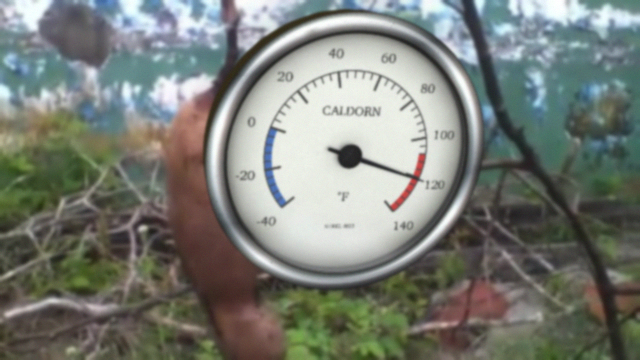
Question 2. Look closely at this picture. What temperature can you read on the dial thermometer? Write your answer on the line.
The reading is 120 °F
